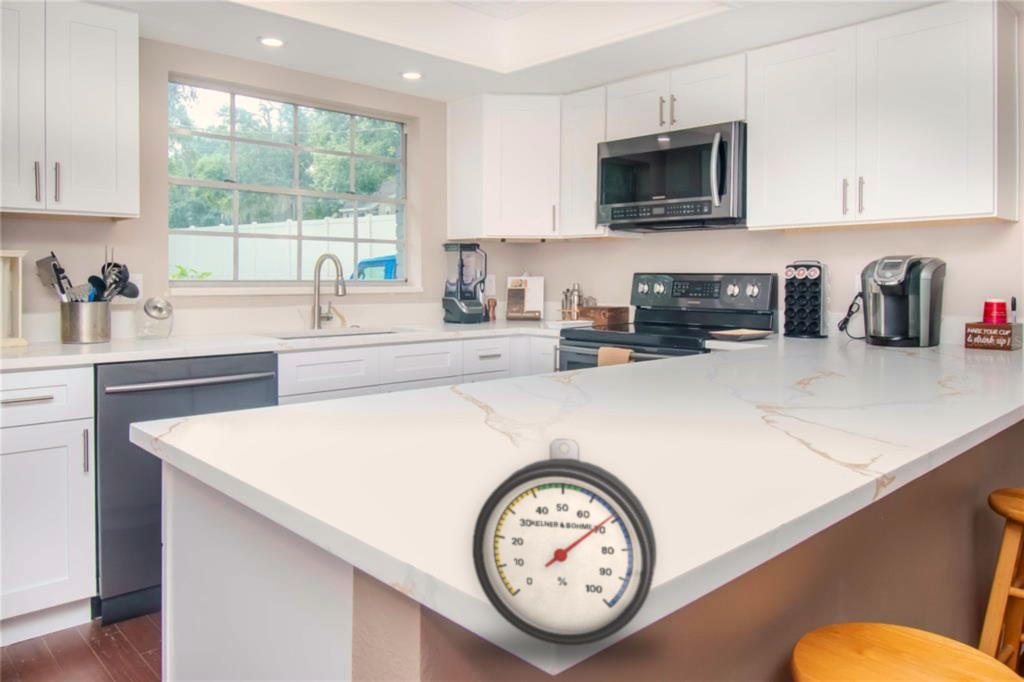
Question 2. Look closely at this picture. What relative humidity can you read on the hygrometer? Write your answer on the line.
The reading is 68 %
